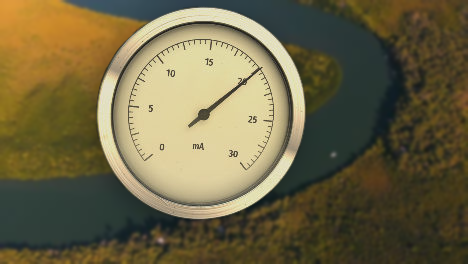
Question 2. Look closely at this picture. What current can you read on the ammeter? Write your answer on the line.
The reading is 20 mA
